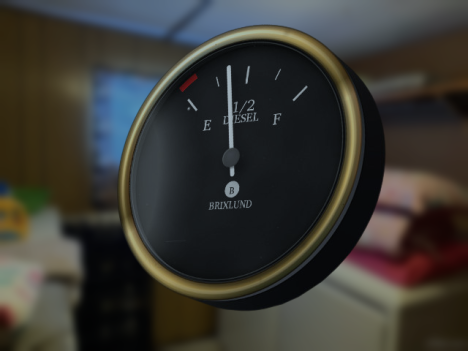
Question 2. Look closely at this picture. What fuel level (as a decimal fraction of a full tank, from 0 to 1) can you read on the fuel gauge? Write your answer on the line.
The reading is 0.375
